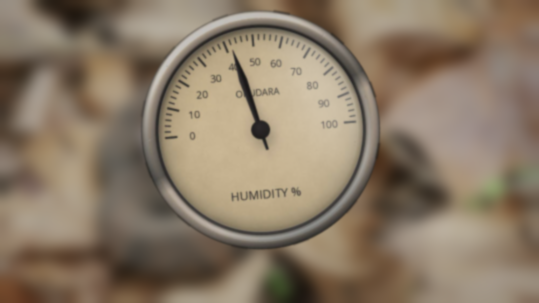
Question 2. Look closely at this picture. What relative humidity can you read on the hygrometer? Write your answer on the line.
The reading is 42 %
